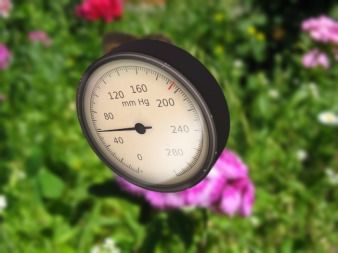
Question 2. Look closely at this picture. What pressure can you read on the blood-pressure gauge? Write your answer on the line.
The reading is 60 mmHg
